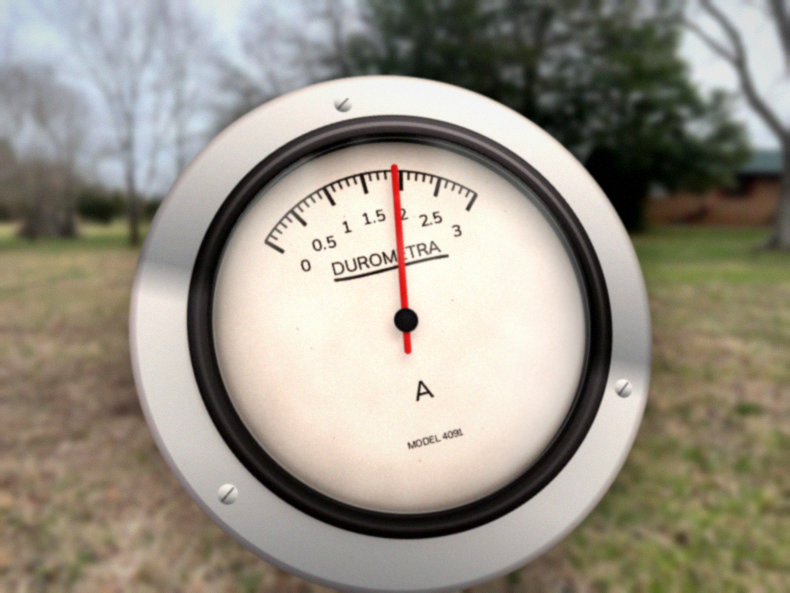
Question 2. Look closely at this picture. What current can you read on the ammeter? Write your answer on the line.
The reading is 1.9 A
